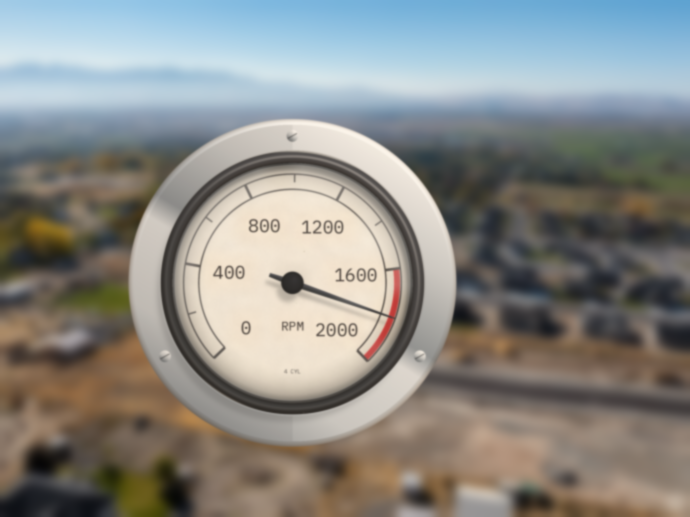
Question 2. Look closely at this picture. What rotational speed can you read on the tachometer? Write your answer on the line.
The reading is 1800 rpm
